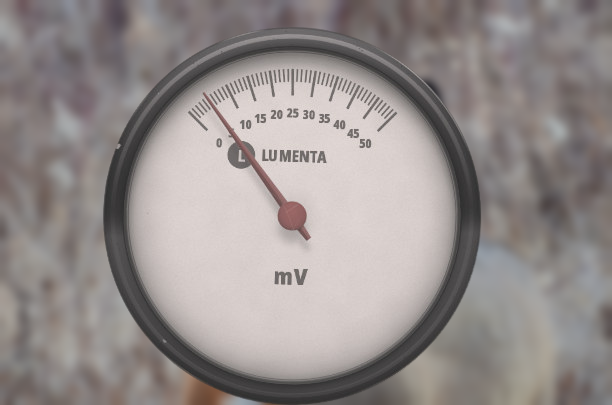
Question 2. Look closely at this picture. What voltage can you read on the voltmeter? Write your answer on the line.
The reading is 5 mV
